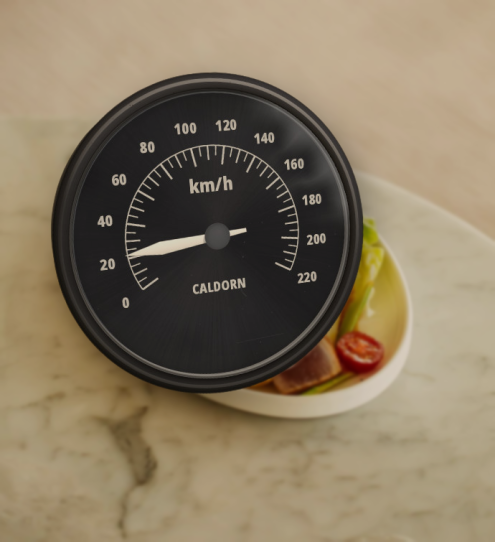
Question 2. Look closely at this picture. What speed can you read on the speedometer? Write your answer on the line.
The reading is 22.5 km/h
